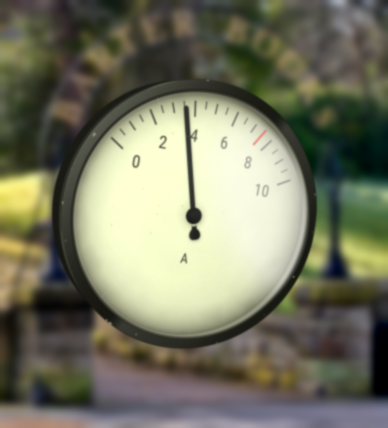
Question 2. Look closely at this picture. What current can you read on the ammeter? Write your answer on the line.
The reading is 3.5 A
